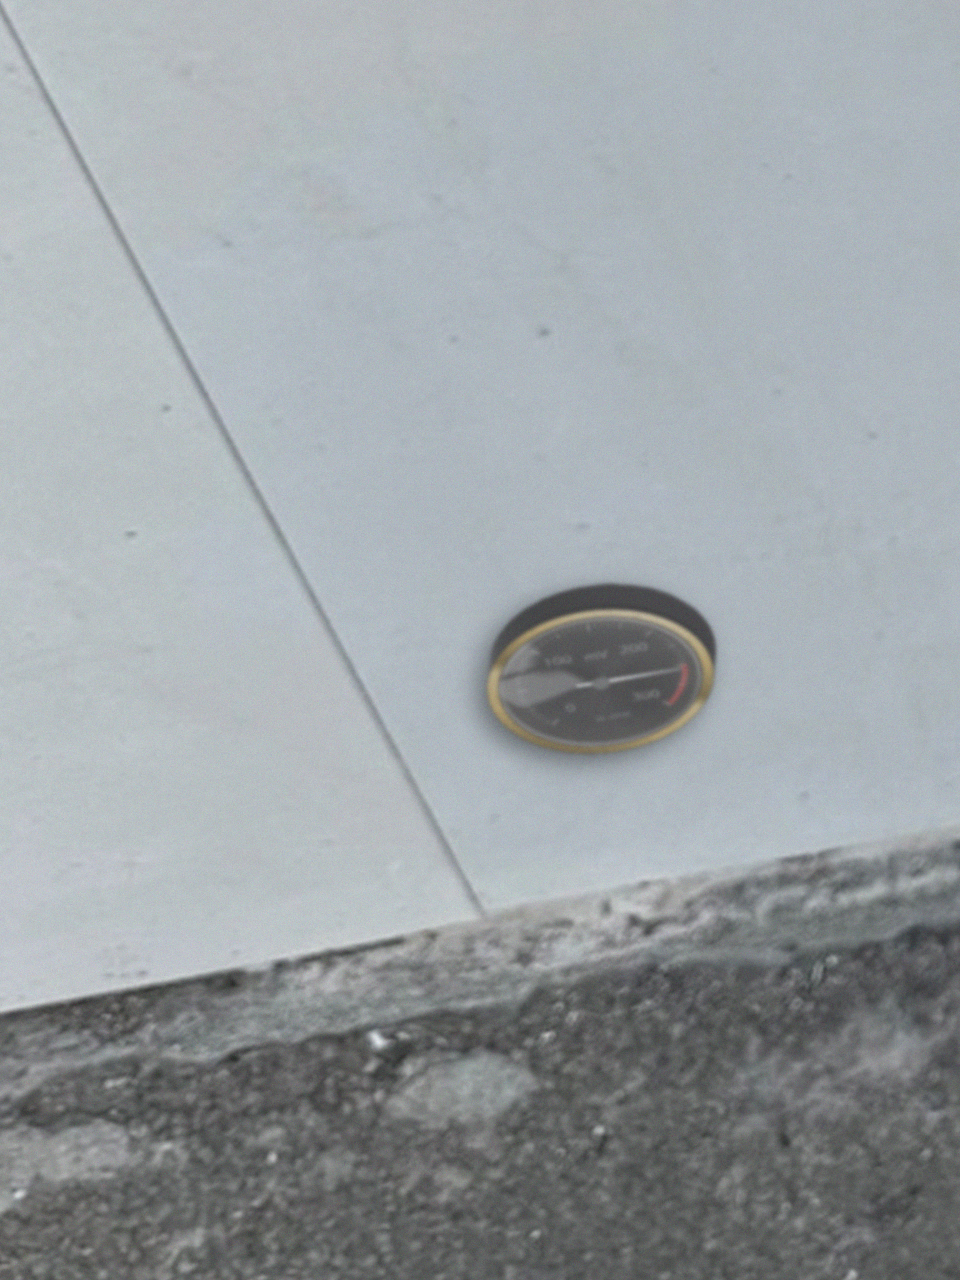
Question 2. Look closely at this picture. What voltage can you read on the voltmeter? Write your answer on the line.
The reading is 250 mV
